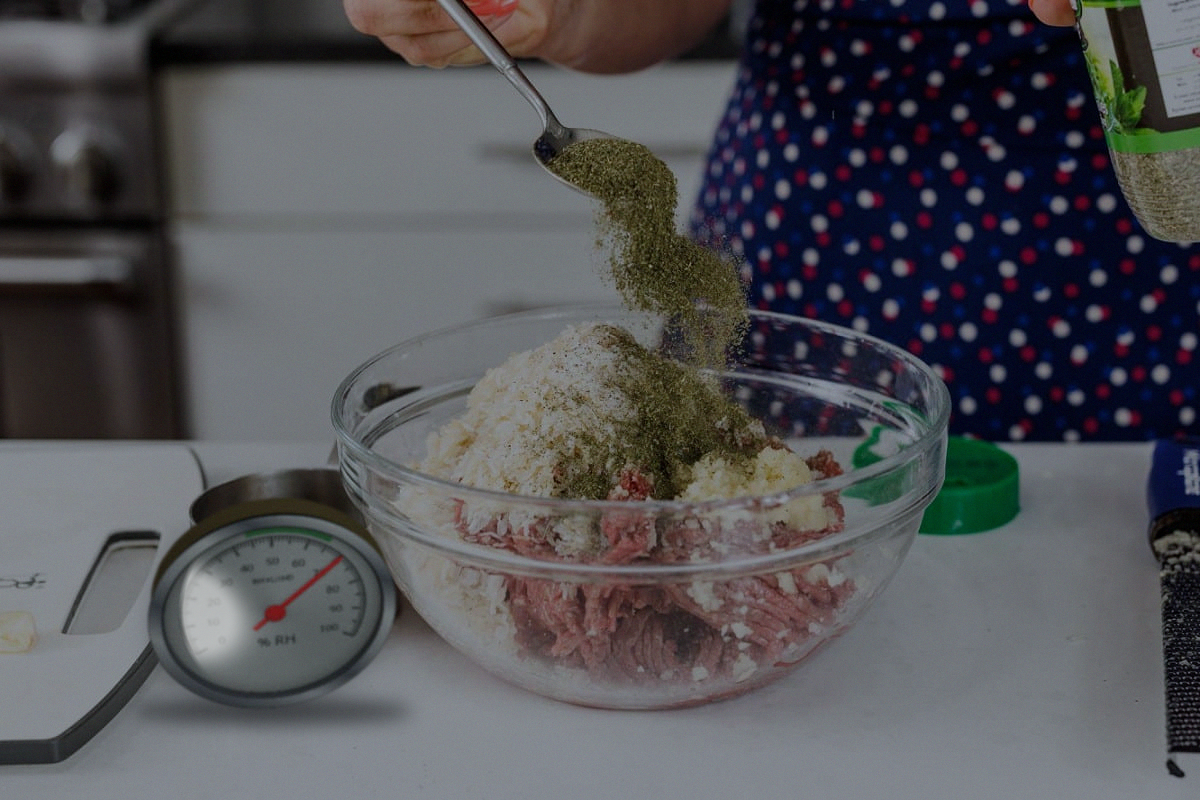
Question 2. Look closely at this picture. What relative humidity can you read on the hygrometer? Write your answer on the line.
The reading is 70 %
